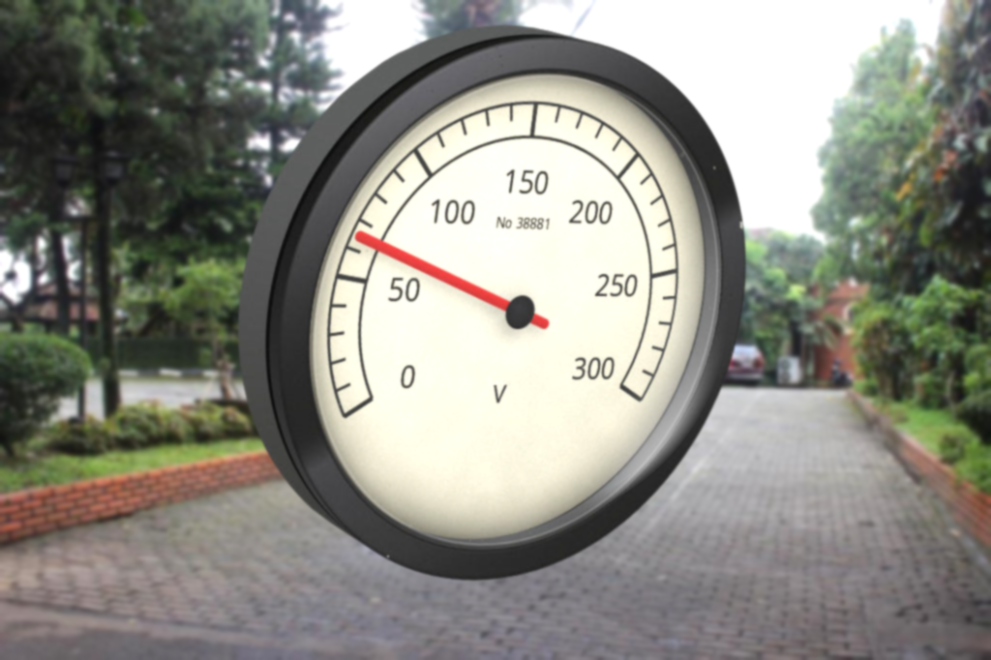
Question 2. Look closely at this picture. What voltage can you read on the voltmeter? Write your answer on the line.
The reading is 65 V
